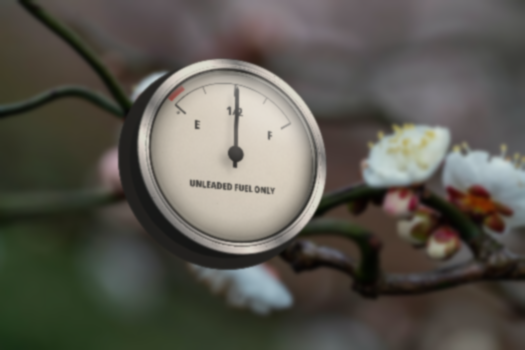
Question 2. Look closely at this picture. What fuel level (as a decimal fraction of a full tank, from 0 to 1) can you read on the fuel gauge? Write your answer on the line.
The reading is 0.5
